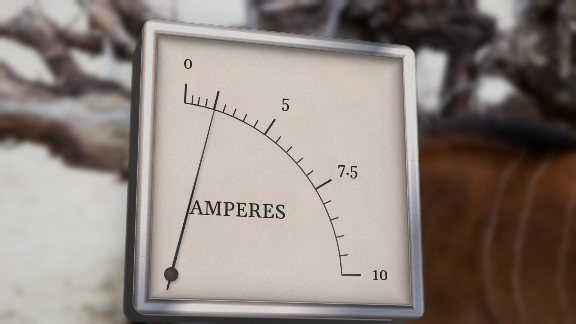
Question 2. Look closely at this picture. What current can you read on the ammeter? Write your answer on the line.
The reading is 2.5 A
